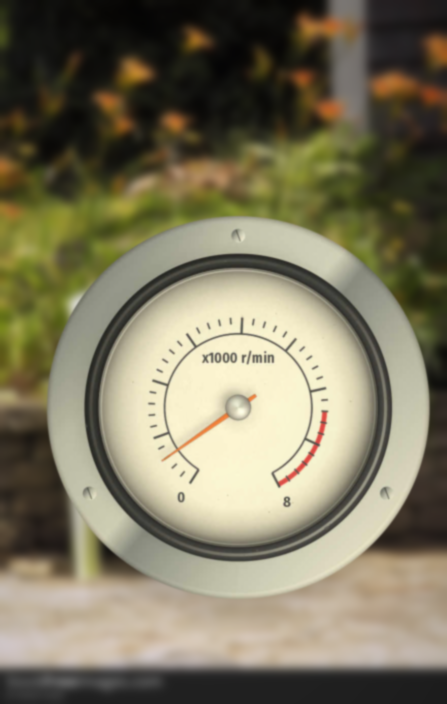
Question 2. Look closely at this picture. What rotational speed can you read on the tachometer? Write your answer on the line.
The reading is 600 rpm
